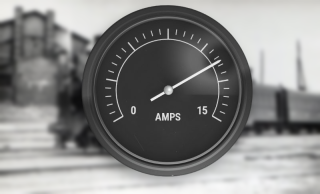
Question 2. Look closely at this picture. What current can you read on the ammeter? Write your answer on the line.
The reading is 11.25 A
